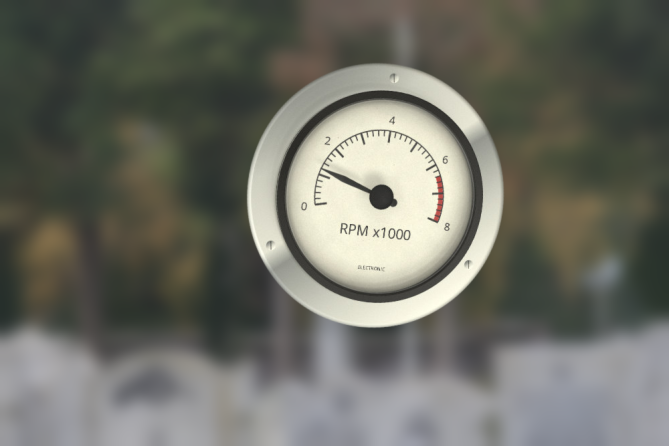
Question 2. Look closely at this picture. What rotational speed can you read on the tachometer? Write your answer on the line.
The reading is 1200 rpm
